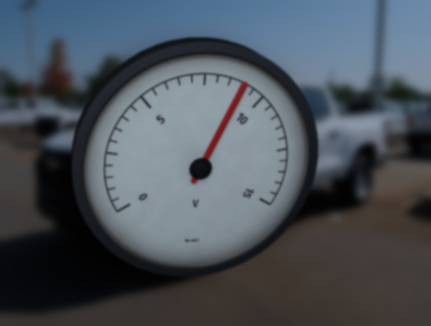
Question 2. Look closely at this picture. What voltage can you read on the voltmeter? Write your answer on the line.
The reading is 9 V
